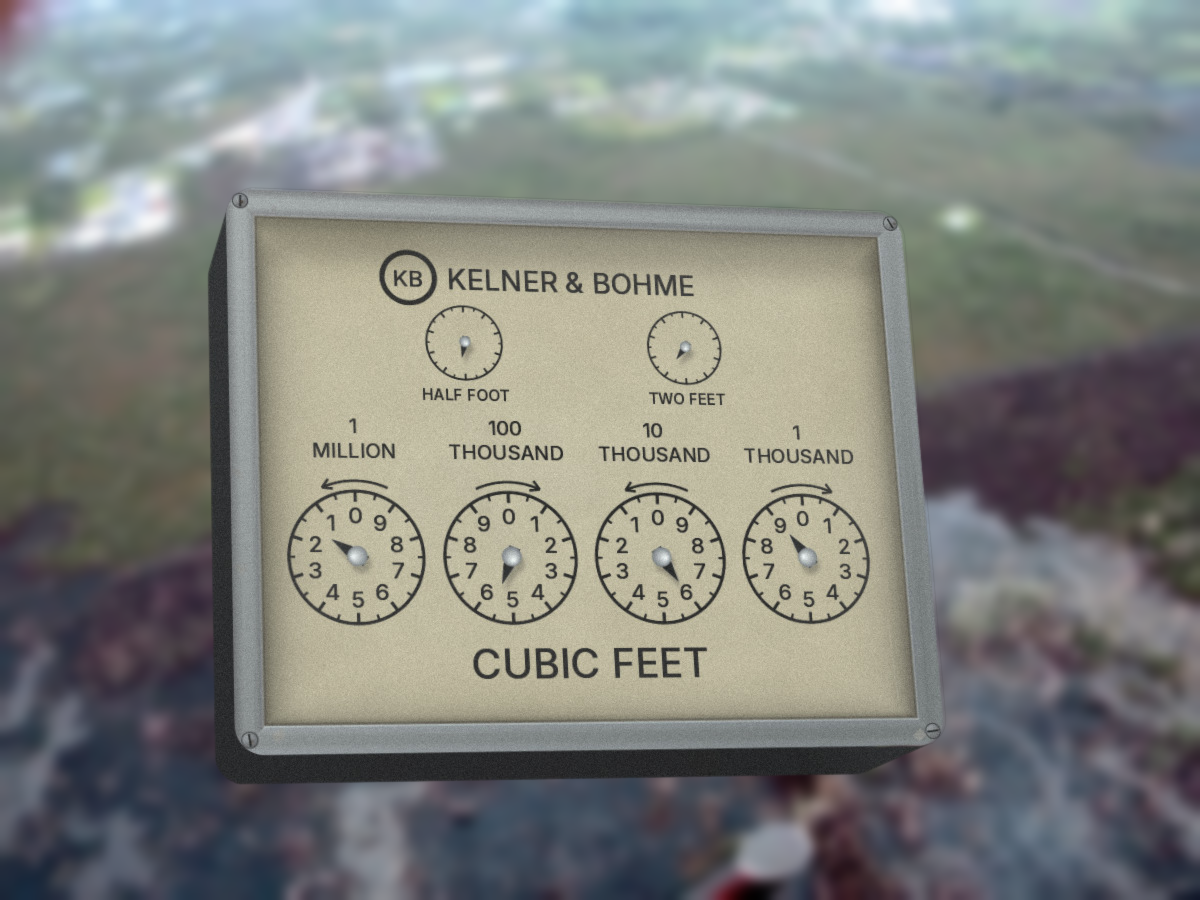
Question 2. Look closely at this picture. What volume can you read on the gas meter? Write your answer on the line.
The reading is 155900 ft³
